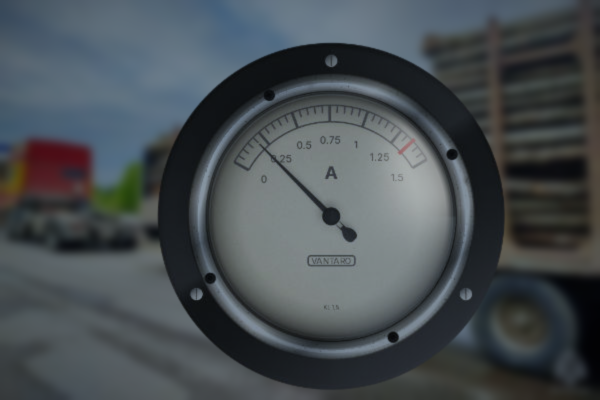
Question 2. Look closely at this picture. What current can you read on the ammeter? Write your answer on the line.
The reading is 0.2 A
